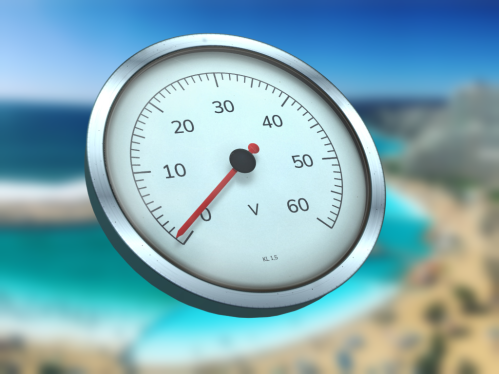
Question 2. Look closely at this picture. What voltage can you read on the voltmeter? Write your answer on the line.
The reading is 1 V
